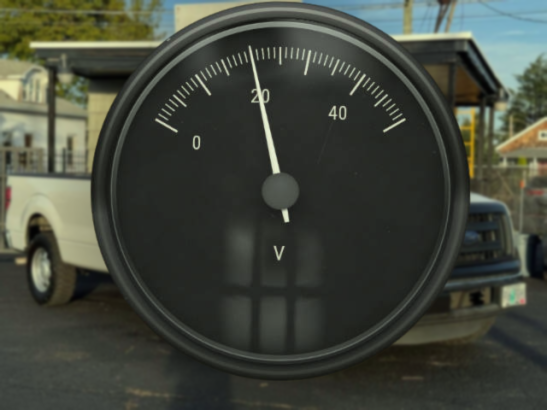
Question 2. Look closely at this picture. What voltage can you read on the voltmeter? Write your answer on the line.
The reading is 20 V
